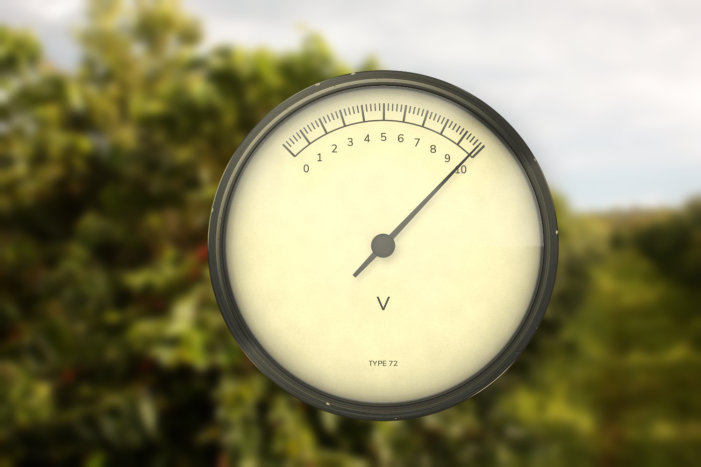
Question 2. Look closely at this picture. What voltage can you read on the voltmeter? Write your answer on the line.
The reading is 9.8 V
